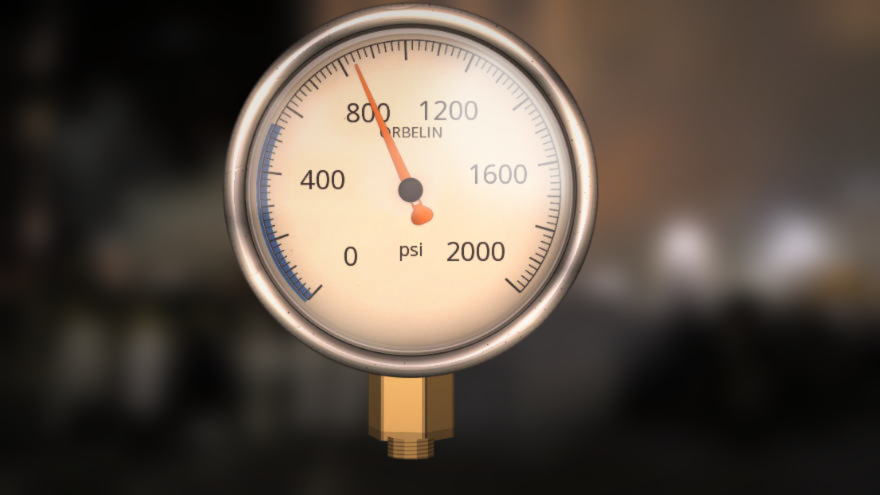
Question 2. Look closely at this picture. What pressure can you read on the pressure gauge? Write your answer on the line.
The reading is 840 psi
